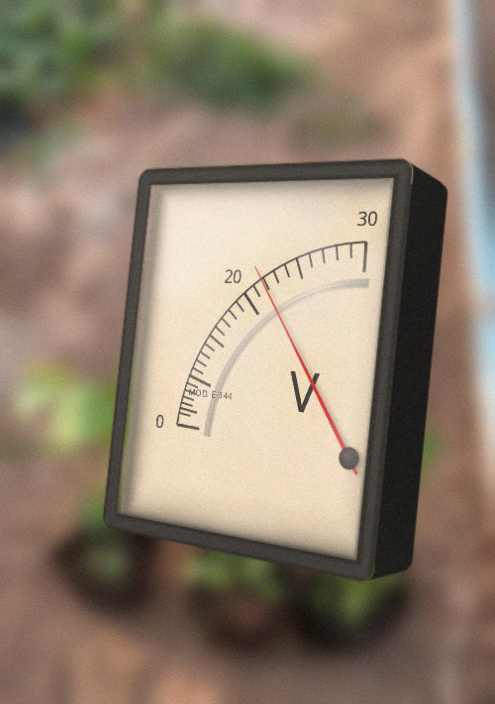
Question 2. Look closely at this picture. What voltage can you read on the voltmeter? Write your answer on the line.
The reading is 22 V
